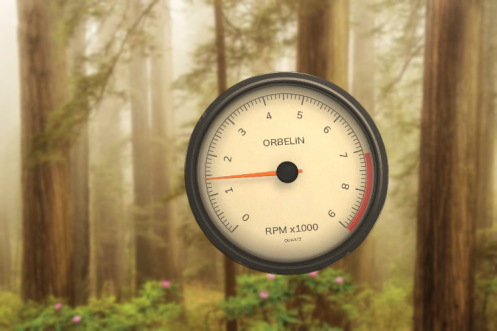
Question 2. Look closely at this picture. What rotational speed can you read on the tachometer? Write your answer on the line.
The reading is 1400 rpm
